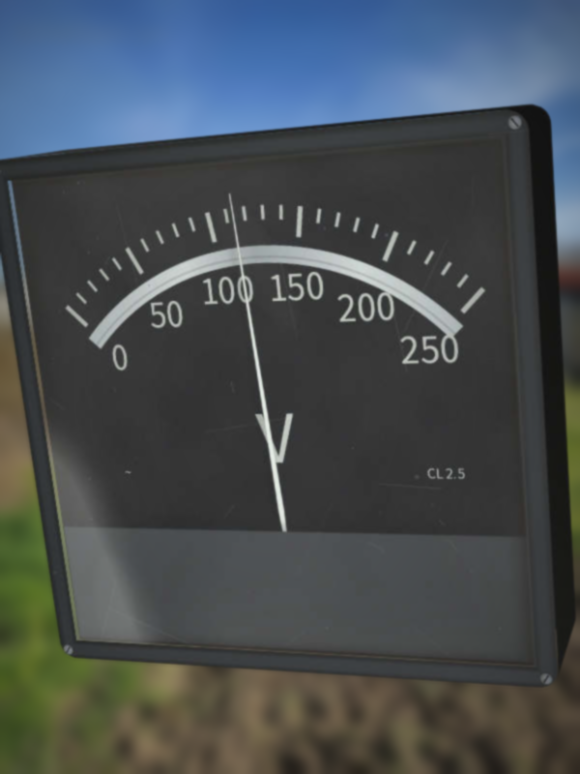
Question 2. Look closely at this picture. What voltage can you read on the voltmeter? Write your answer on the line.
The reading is 115 V
